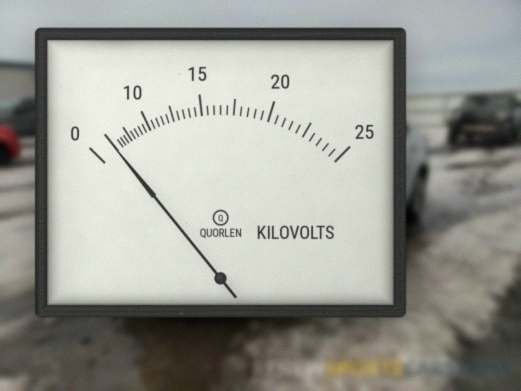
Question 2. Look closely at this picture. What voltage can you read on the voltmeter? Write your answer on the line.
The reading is 5 kV
